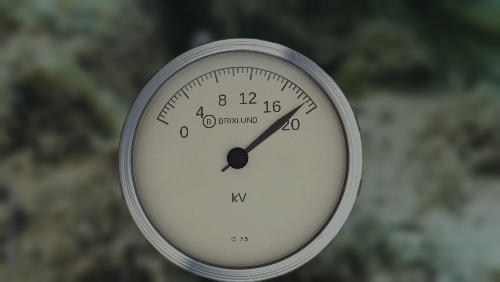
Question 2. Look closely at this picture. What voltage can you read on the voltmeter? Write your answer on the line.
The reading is 19 kV
